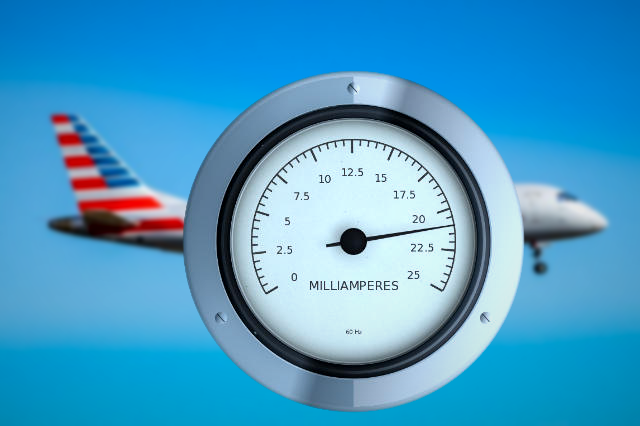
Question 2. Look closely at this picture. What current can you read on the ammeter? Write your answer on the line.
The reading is 21 mA
